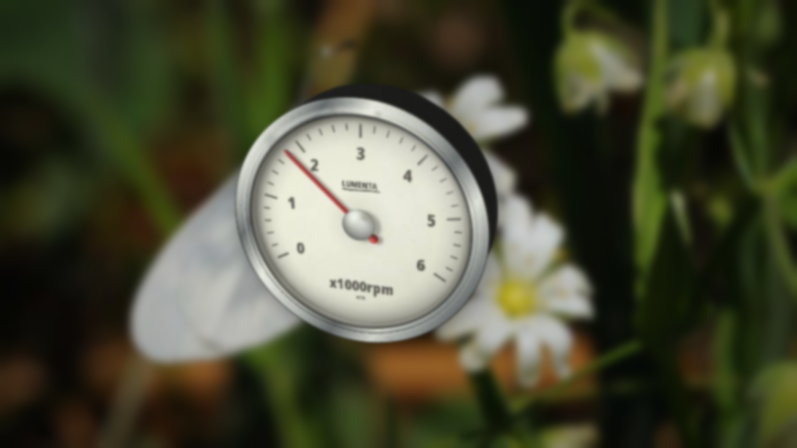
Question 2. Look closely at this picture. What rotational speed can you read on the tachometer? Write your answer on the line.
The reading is 1800 rpm
